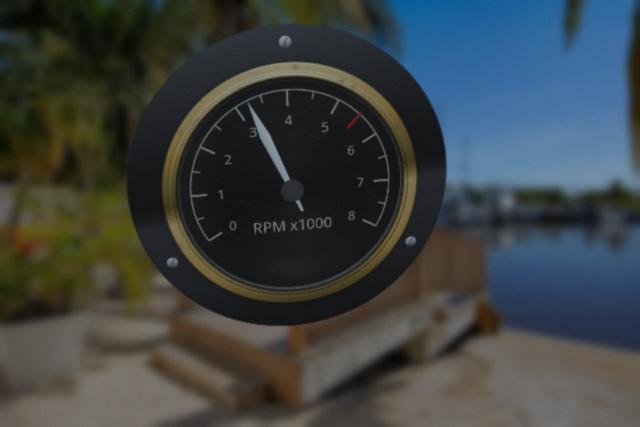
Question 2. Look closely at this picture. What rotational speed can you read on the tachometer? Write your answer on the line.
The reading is 3250 rpm
